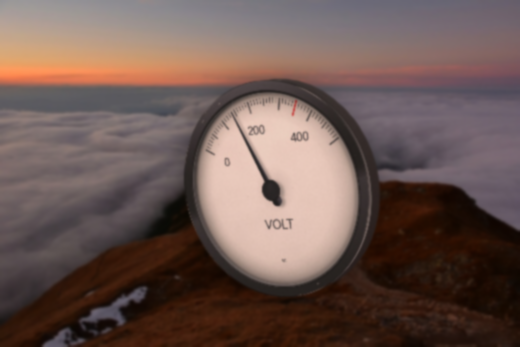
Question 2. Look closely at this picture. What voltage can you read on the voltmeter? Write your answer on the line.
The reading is 150 V
